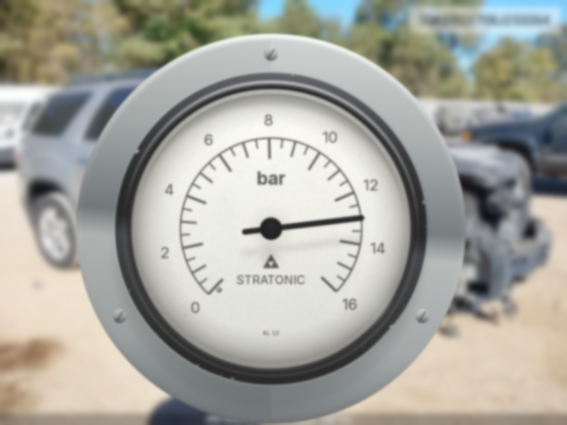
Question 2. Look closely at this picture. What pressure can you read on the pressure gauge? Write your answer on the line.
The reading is 13 bar
